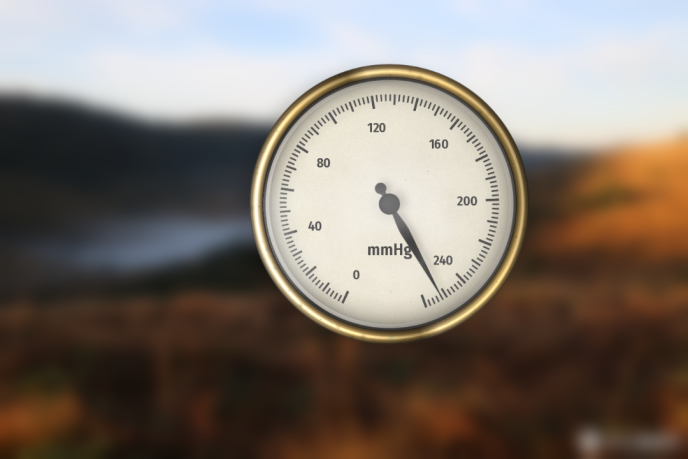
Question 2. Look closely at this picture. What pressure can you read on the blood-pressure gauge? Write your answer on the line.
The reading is 252 mmHg
